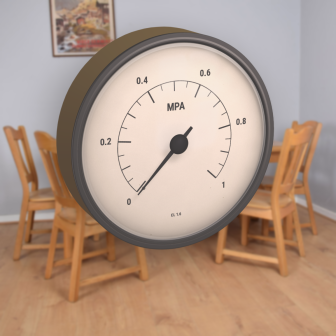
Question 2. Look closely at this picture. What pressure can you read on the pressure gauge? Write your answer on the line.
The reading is 0 MPa
